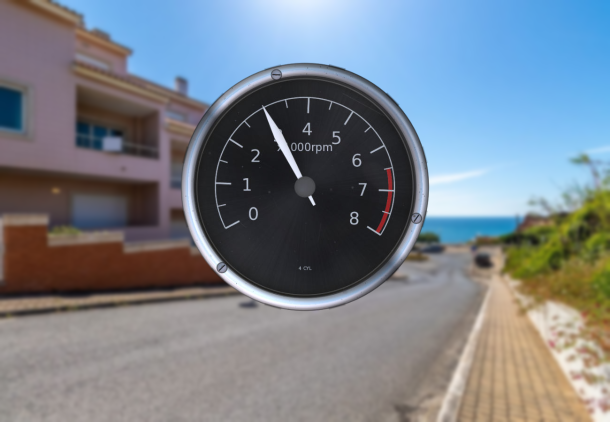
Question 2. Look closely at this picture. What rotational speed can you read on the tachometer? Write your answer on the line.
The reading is 3000 rpm
